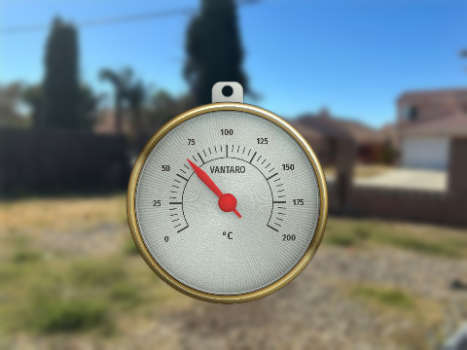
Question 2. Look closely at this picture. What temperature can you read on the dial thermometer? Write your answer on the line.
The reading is 65 °C
